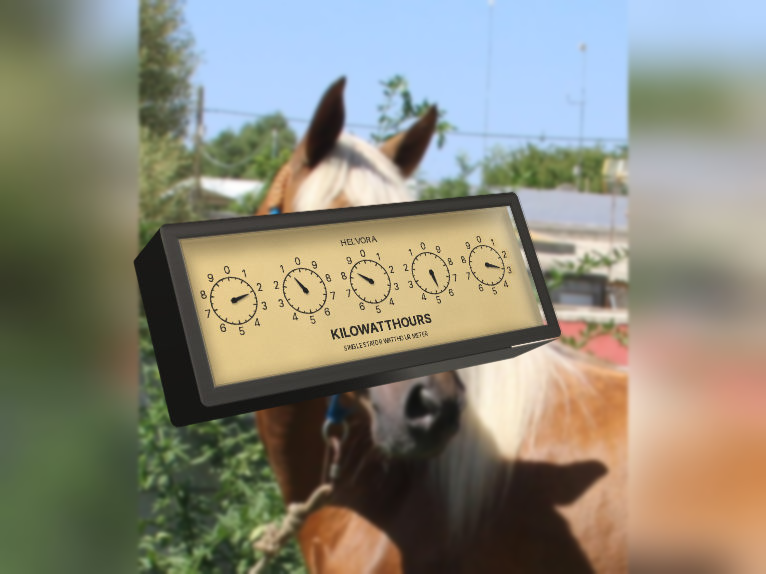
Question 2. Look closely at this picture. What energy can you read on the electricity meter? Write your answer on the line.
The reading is 20853 kWh
